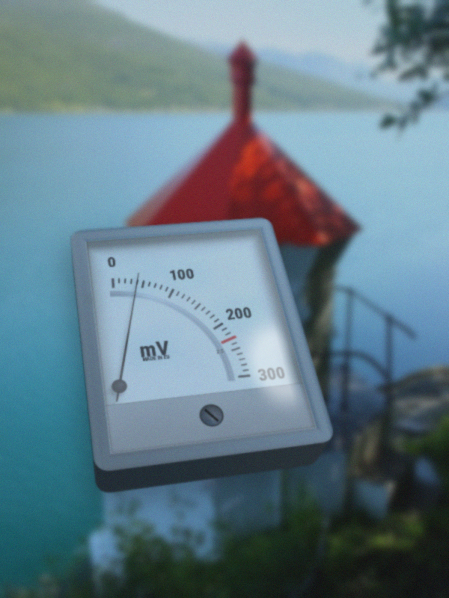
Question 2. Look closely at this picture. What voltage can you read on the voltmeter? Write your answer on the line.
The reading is 40 mV
